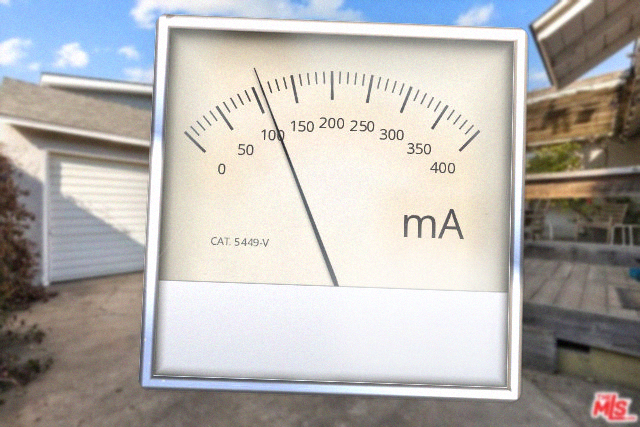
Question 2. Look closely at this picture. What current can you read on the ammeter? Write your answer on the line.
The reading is 110 mA
